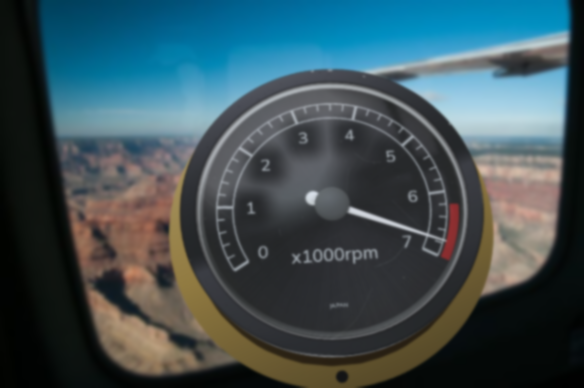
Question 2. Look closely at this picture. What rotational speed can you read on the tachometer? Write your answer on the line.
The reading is 6800 rpm
